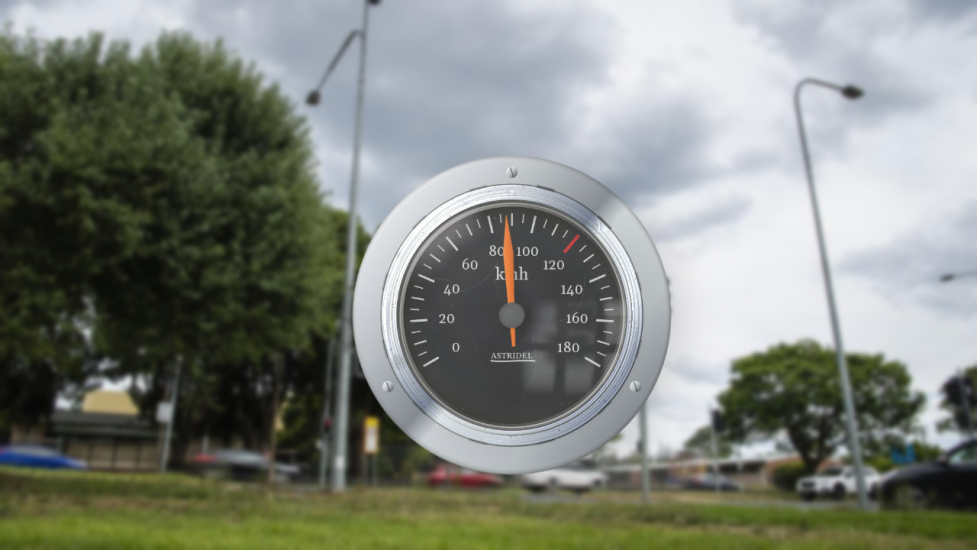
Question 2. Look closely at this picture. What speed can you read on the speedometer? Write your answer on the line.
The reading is 87.5 km/h
